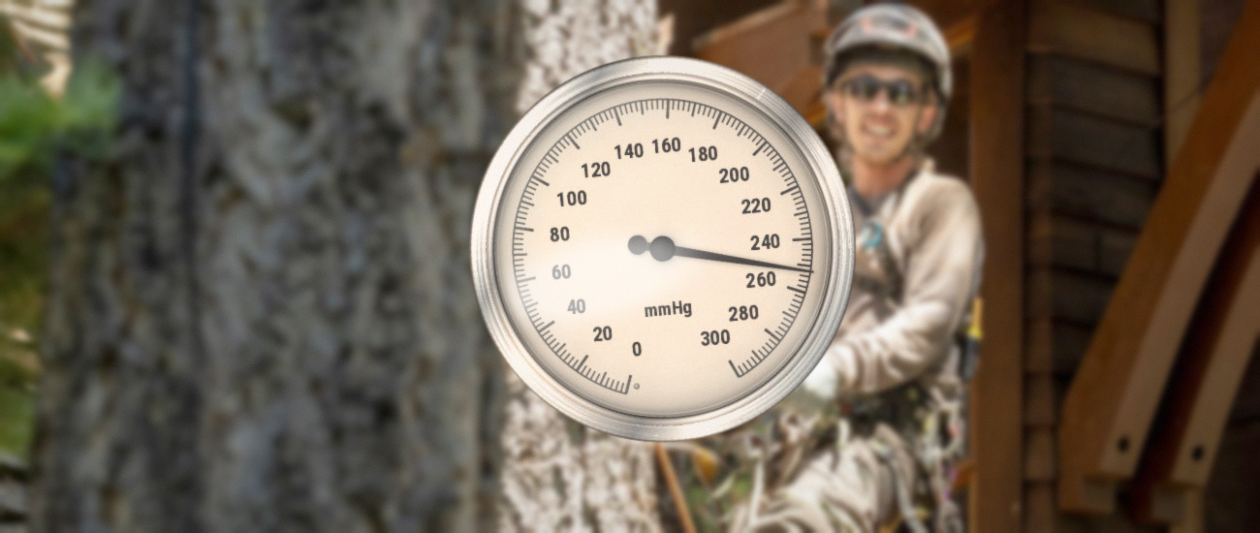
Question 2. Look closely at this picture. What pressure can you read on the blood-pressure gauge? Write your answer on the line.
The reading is 252 mmHg
